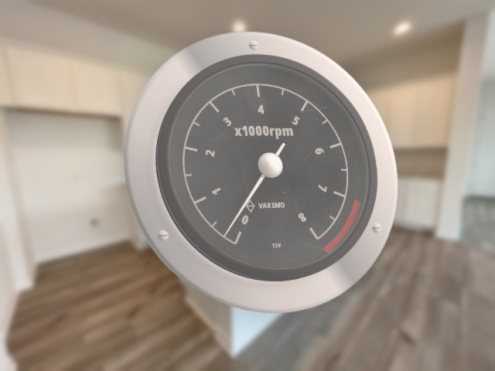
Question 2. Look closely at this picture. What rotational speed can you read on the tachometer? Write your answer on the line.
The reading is 250 rpm
